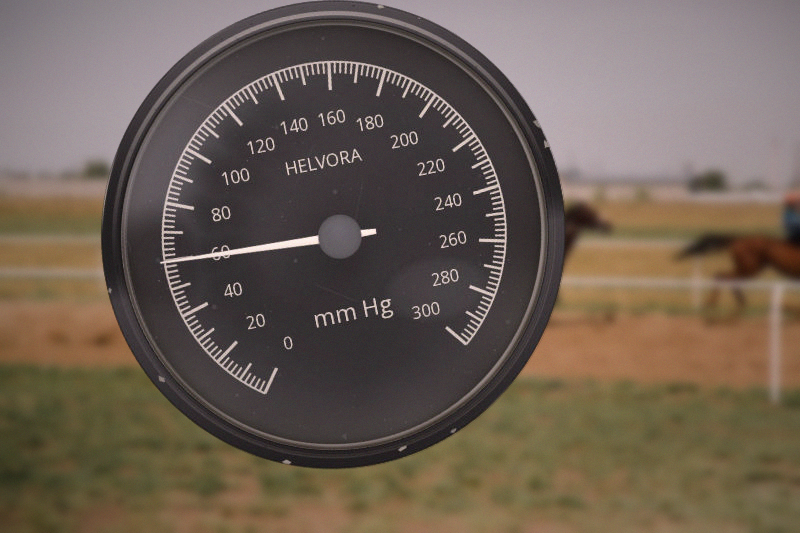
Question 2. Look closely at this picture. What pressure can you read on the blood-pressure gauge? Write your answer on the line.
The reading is 60 mmHg
